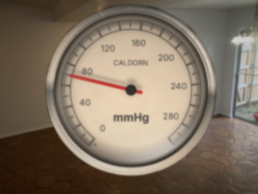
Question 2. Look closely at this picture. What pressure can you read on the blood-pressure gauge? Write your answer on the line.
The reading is 70 mmHg
